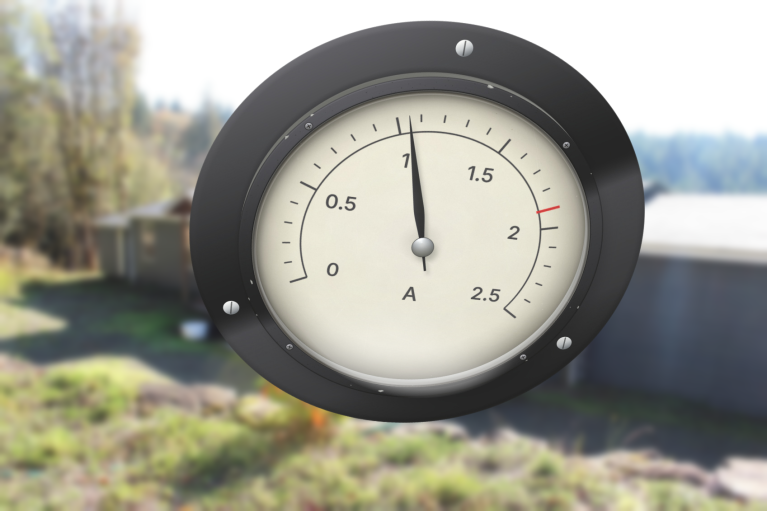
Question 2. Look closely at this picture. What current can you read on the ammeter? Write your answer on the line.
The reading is 1.05 A
